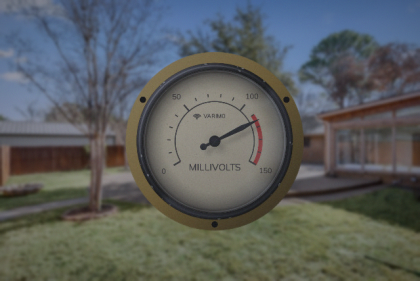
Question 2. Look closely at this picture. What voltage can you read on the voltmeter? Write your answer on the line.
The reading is 115 mV
